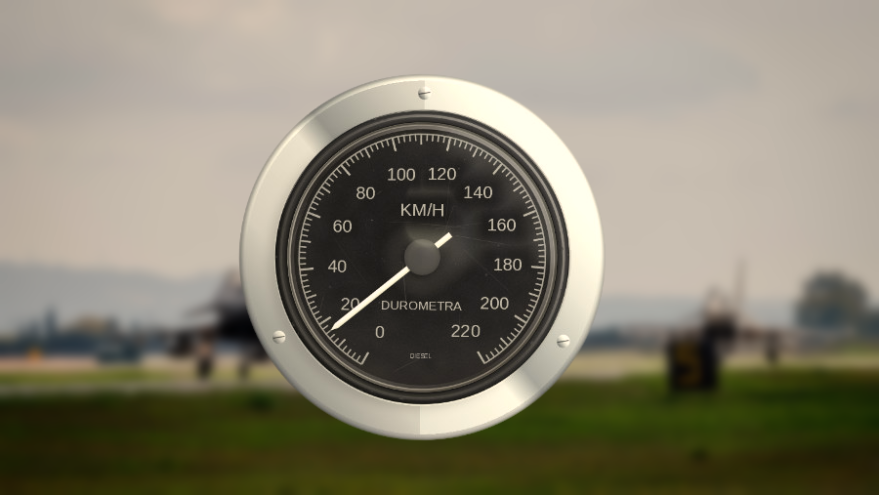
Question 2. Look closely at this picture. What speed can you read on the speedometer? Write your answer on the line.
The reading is 16 km/h
